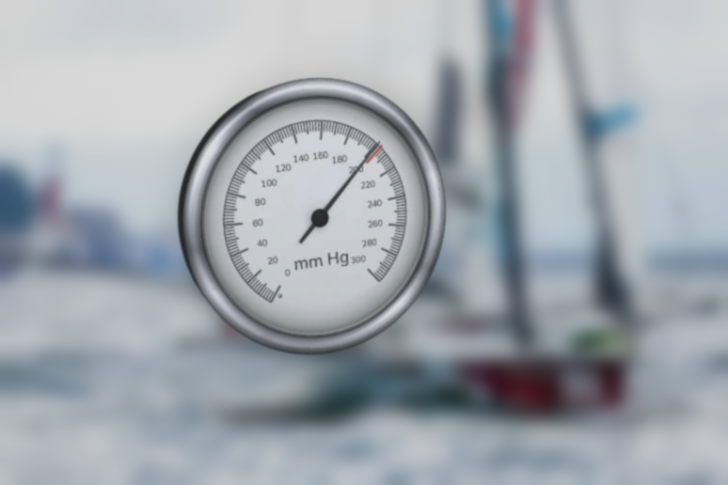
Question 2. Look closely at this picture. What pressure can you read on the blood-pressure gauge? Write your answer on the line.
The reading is 200 mmHg
